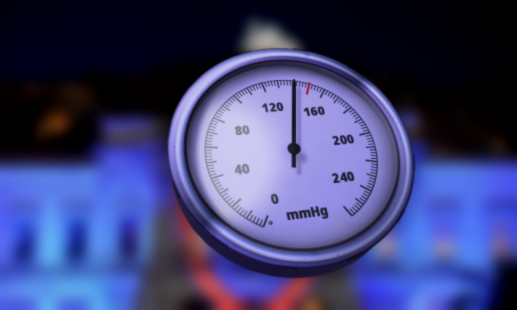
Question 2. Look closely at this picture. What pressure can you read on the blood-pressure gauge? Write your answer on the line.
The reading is 140 mmHg
